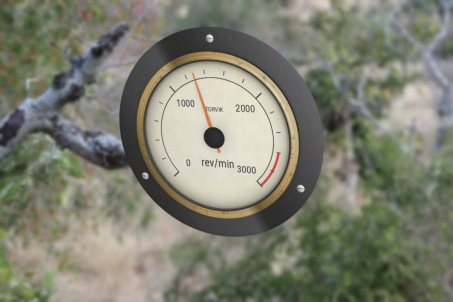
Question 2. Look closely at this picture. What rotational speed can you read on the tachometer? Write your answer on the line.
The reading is 1300 rpm
